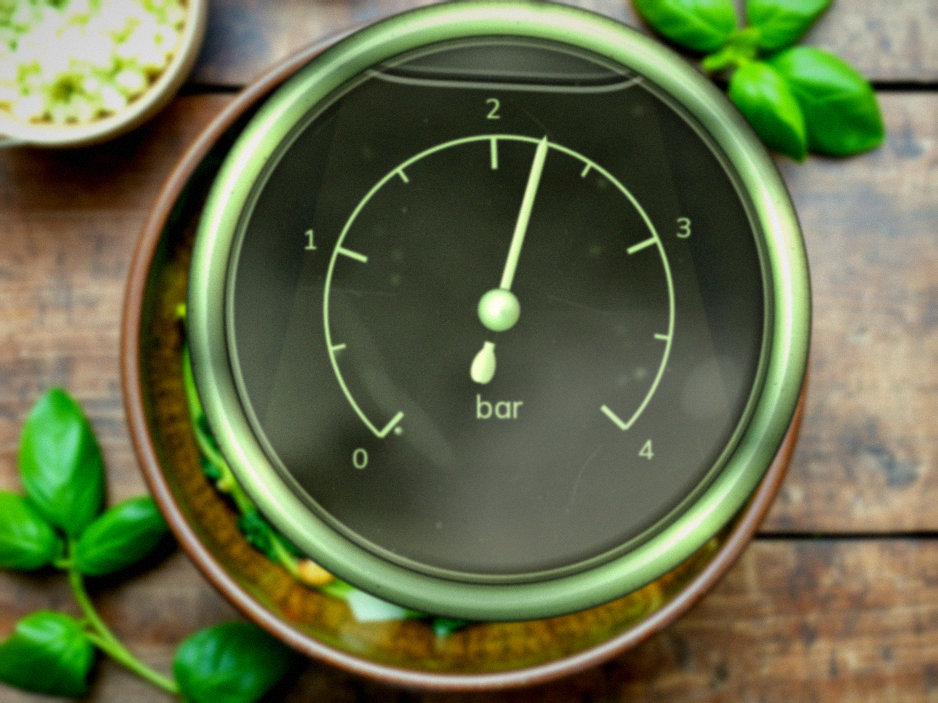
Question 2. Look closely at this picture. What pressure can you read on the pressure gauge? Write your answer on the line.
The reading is 2.25 bar
